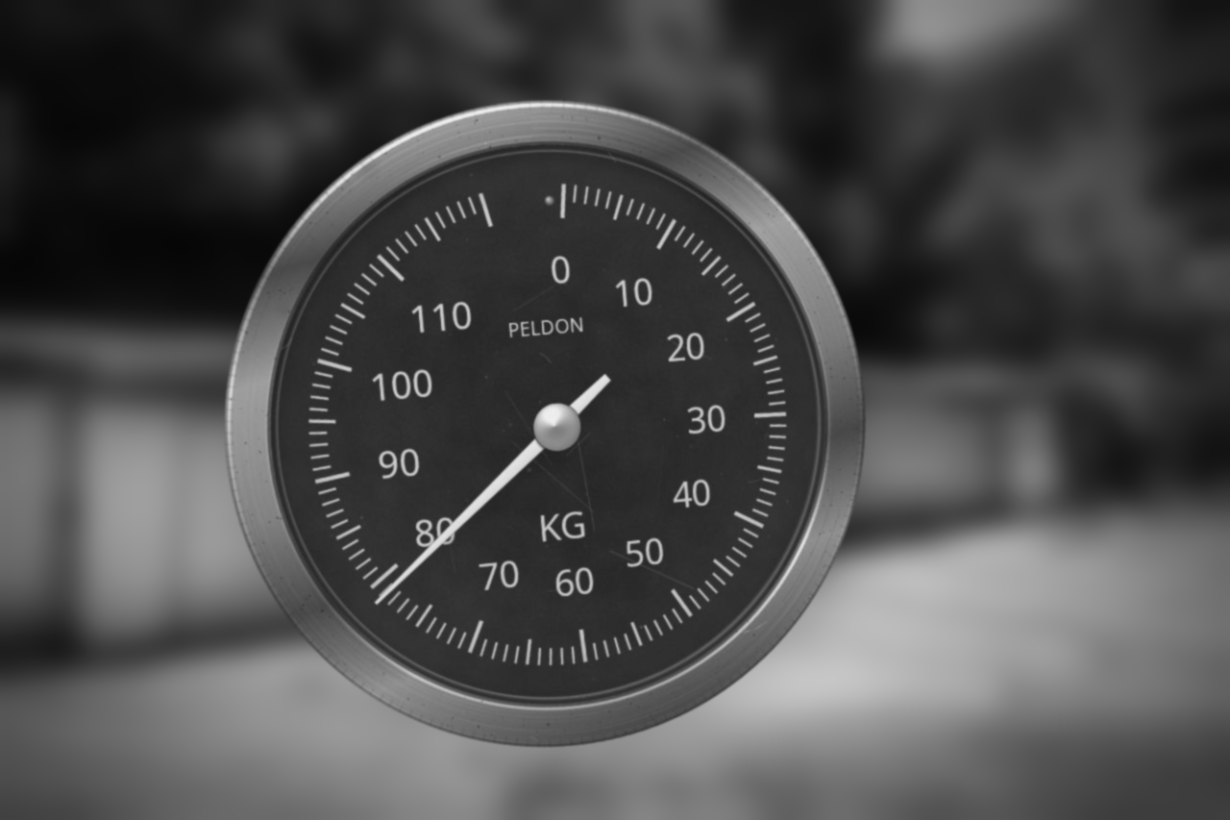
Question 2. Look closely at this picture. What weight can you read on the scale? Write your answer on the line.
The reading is 79 kg
